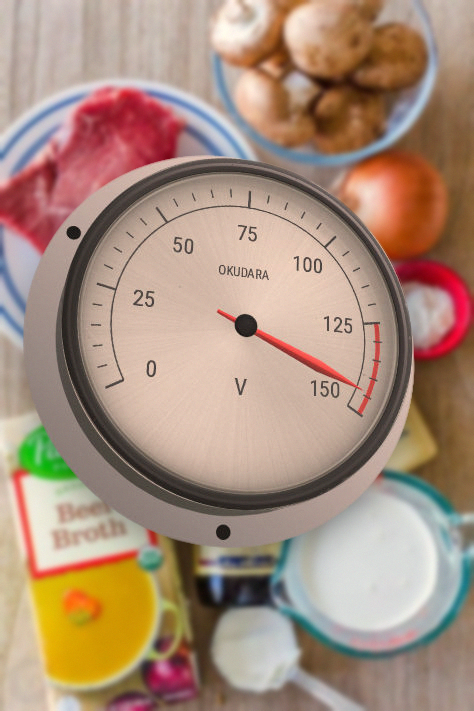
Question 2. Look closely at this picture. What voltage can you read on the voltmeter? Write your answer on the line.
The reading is 145 V
